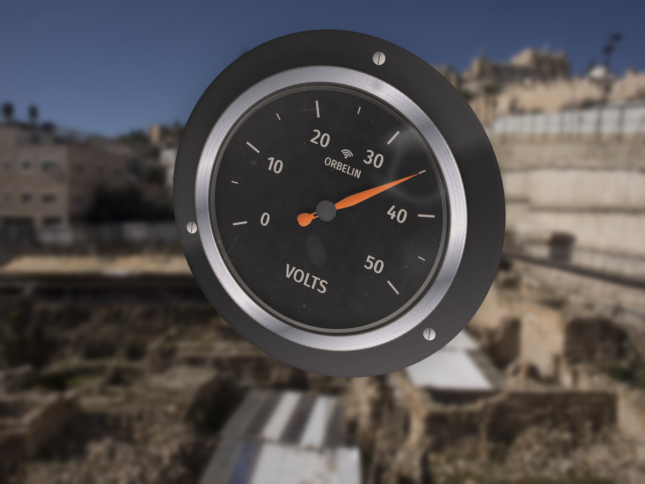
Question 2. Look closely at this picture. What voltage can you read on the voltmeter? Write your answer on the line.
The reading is 35 V
